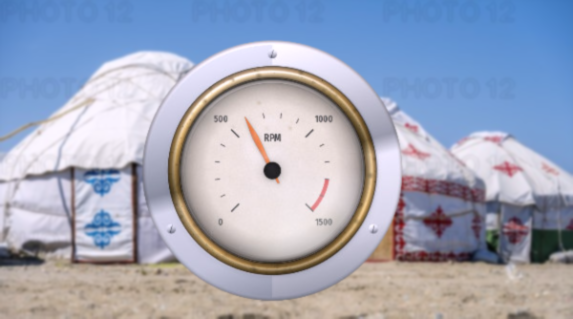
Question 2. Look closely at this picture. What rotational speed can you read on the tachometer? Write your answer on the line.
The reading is 600 rpm
